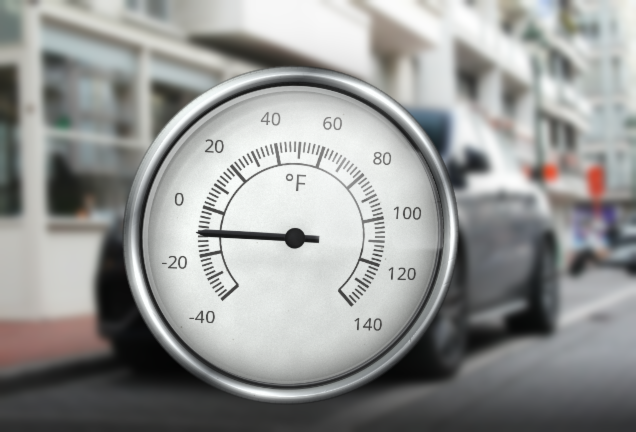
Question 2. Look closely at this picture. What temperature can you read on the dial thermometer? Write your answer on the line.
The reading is -10 °F
